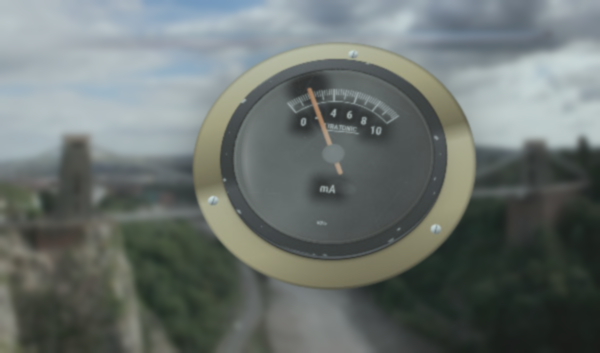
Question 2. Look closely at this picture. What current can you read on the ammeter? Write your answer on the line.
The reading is 2 mA
